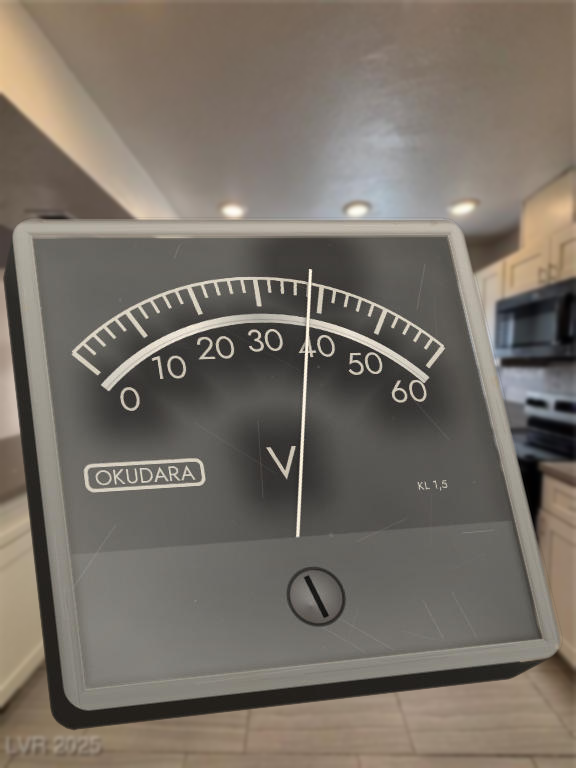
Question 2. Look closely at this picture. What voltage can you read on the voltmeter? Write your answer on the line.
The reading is 38 V
